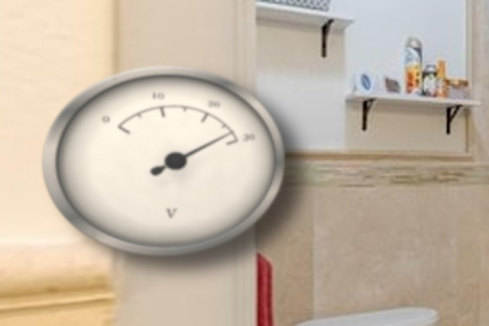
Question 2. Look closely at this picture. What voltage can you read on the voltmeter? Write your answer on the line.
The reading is 27.5 V
